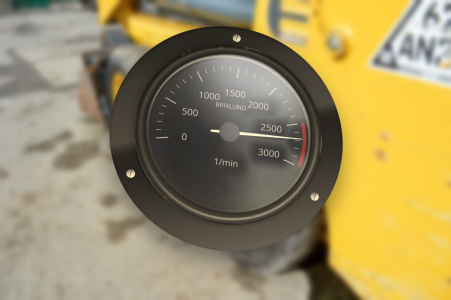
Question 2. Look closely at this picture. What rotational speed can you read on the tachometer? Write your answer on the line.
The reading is 2700 rpm
